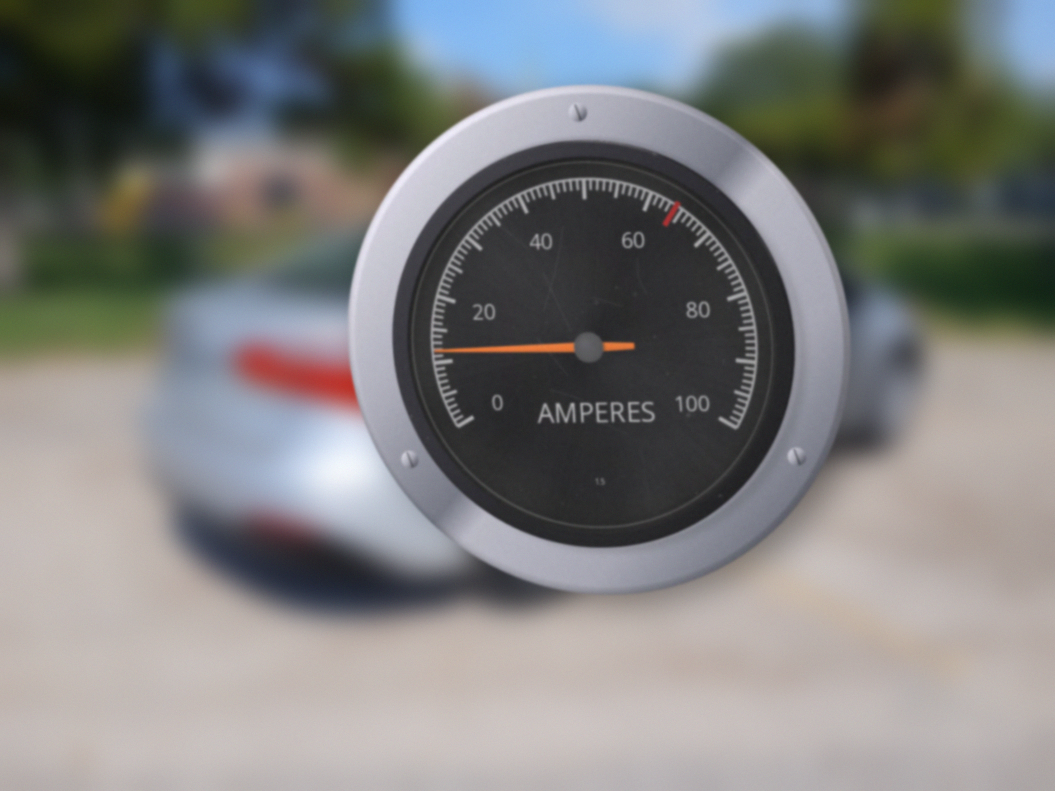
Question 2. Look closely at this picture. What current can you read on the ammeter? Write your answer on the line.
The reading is 12 A
